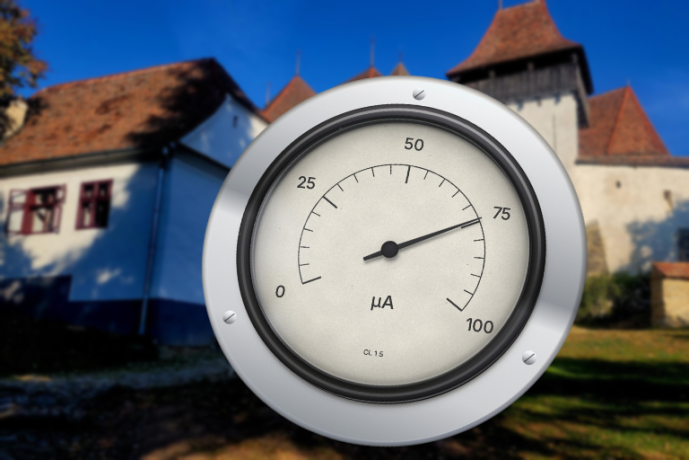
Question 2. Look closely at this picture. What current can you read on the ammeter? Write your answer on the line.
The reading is 75 µA
